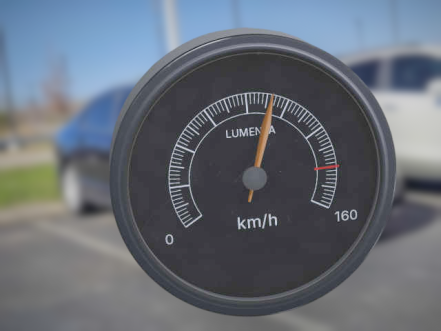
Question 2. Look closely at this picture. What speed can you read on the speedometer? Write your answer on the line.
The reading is 92 km/h
